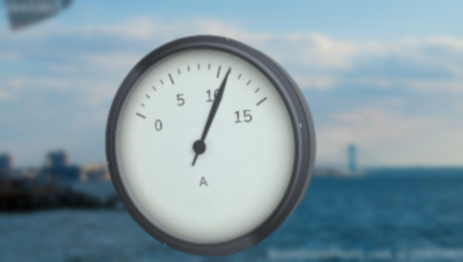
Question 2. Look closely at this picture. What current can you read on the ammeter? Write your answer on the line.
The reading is 11 A
